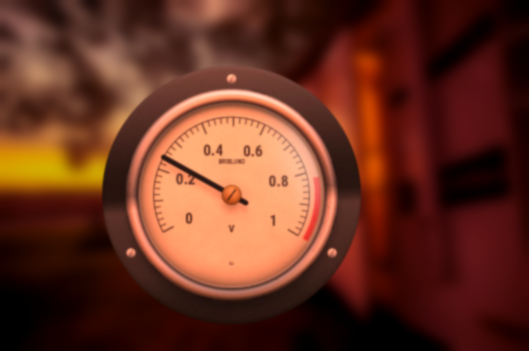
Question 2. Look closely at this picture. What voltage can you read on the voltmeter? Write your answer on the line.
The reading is 0.24 V
